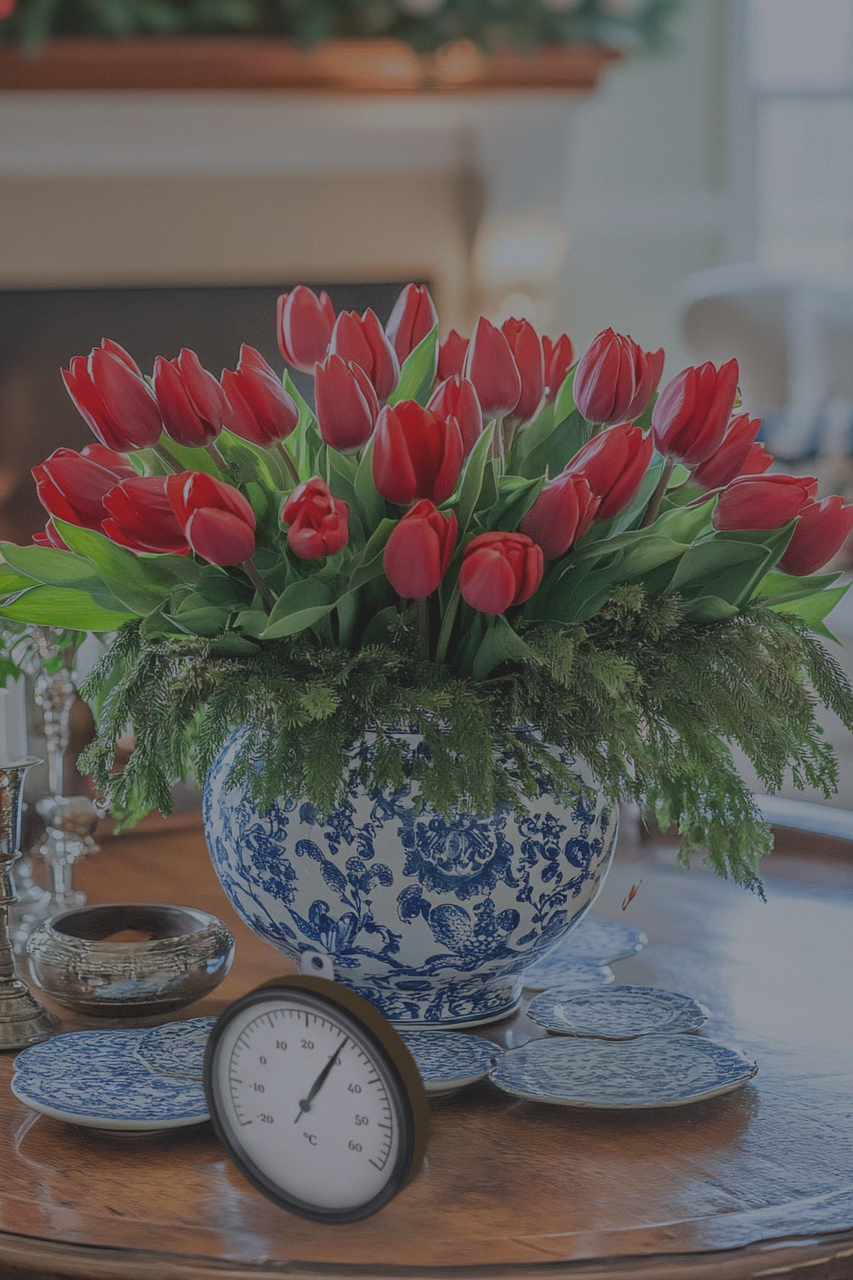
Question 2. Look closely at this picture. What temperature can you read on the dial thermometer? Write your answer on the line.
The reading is 30 °C
